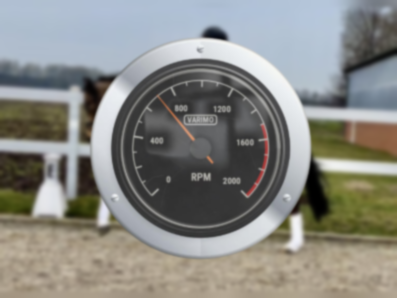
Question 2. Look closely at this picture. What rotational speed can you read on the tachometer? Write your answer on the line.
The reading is 700 rpm
